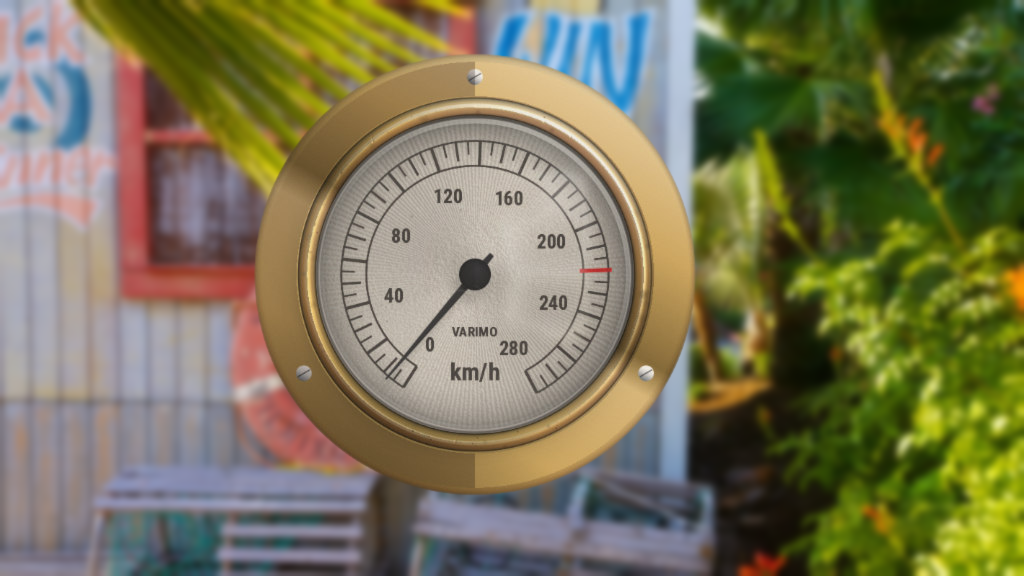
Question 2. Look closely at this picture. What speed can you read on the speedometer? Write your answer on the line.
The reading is 7.5 km/h
